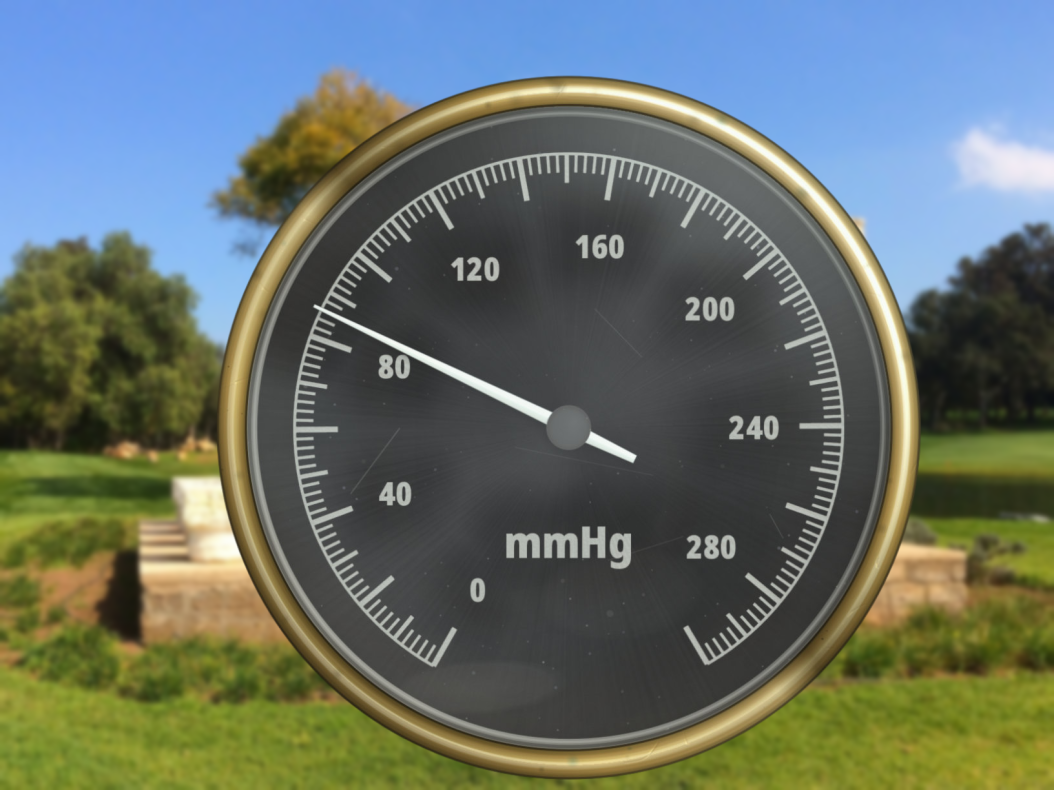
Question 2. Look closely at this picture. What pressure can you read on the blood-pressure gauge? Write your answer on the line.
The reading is 86 mmHg
